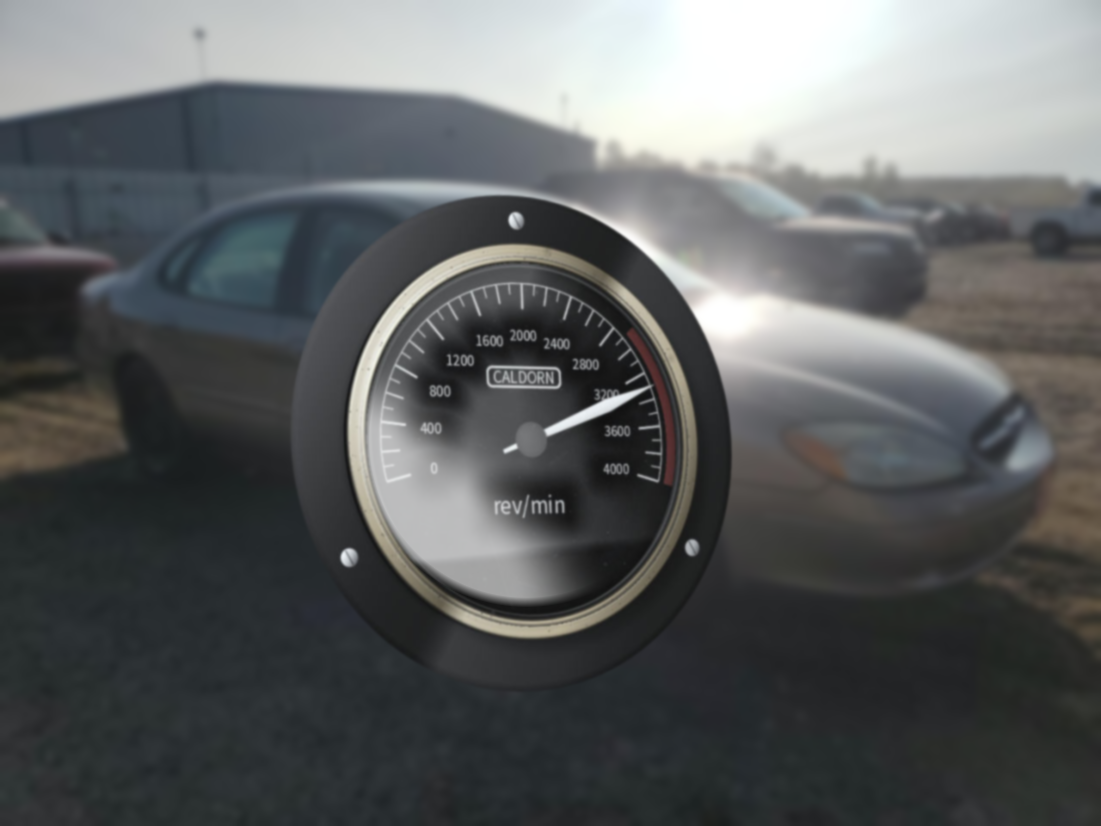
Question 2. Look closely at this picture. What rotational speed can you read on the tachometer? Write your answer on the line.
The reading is 3300 rpm
